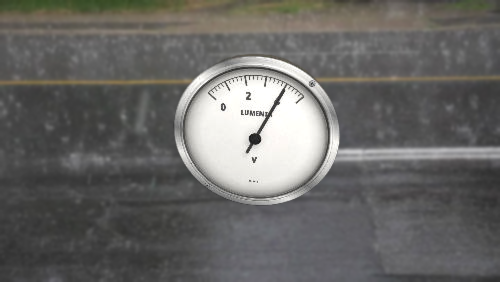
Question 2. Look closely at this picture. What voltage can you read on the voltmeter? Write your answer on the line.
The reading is 4 V
